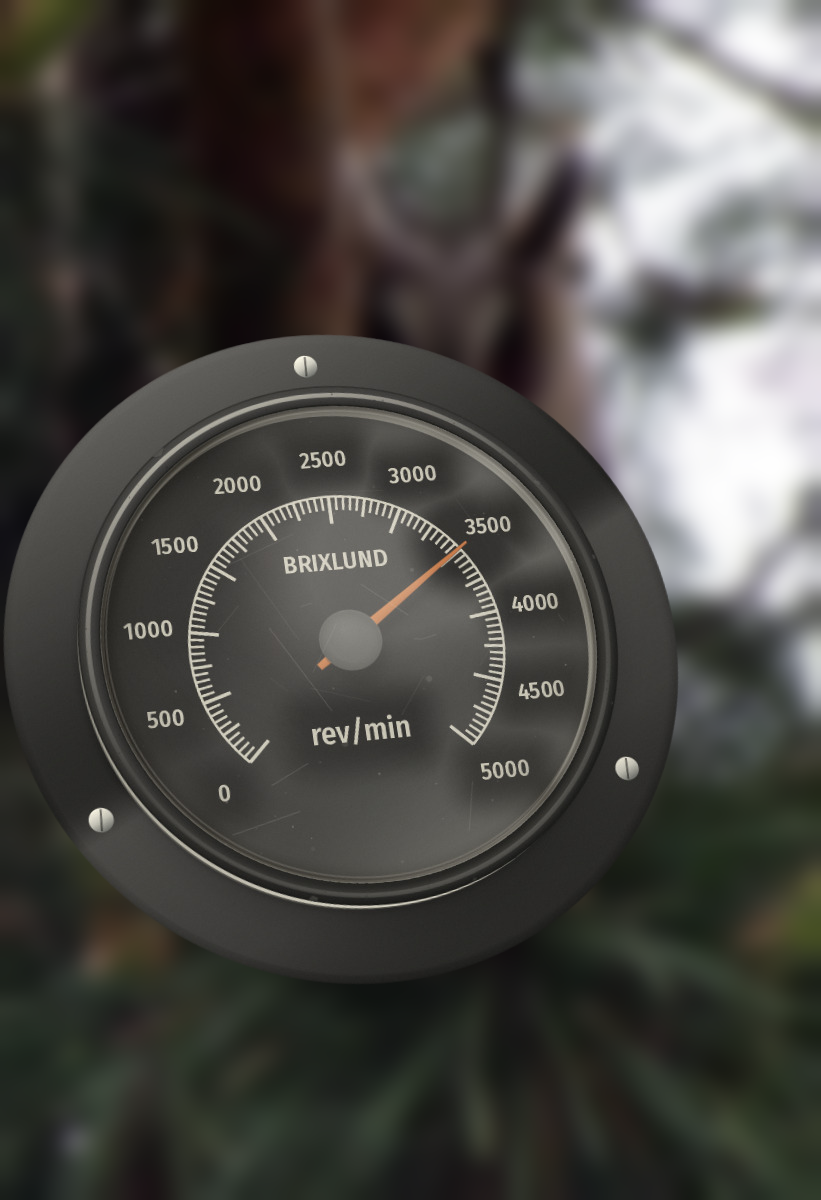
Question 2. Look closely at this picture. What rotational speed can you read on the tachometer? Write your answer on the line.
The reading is 3500 rpm
